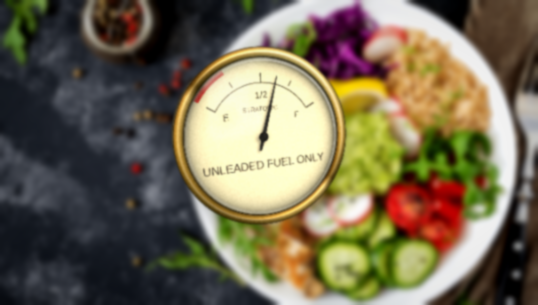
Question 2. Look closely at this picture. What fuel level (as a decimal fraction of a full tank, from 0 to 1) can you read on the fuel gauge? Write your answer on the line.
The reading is 0.625
